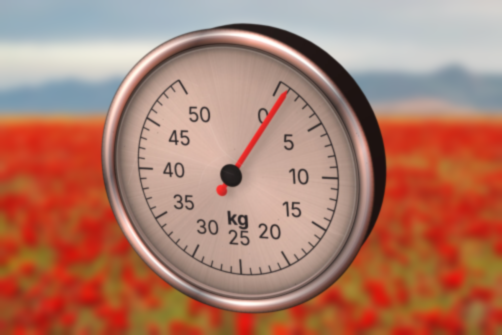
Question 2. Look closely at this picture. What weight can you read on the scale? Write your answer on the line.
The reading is 1 kg
